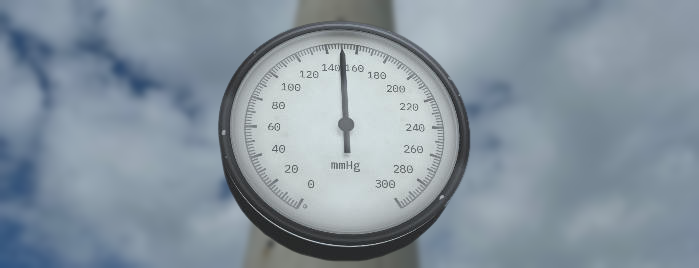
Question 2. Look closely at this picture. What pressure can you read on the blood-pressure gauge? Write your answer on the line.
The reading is 150 mmHg
